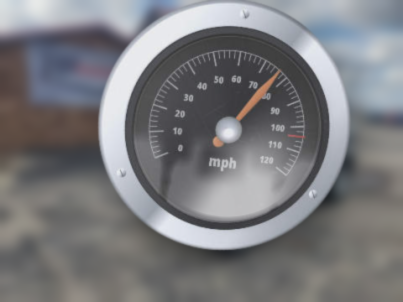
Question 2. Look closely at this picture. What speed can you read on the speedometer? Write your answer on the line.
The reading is 76 mph
